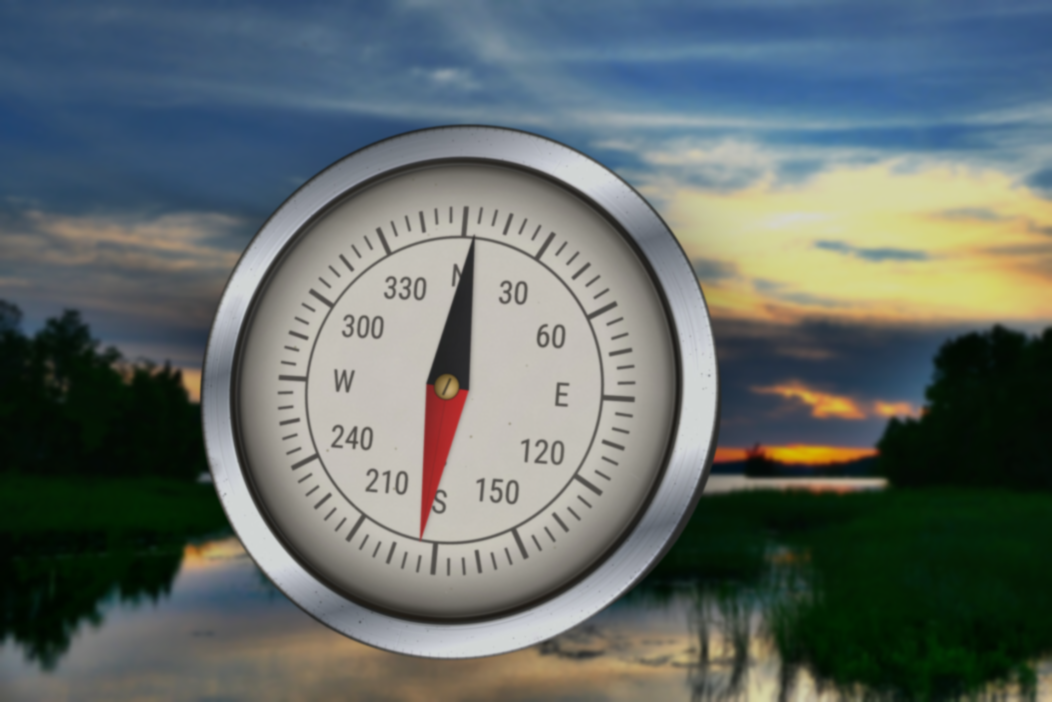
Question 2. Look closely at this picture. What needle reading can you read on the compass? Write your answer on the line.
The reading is 185 °
